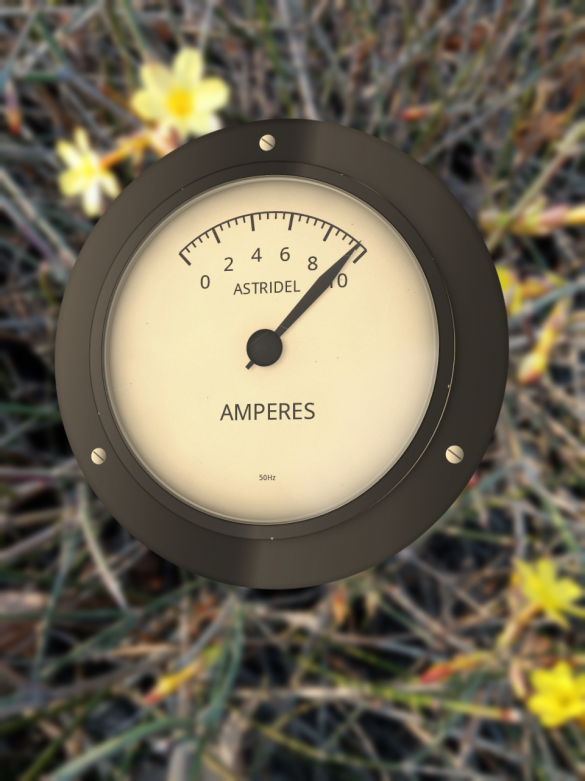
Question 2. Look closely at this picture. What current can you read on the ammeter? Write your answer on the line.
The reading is 9.6 A
